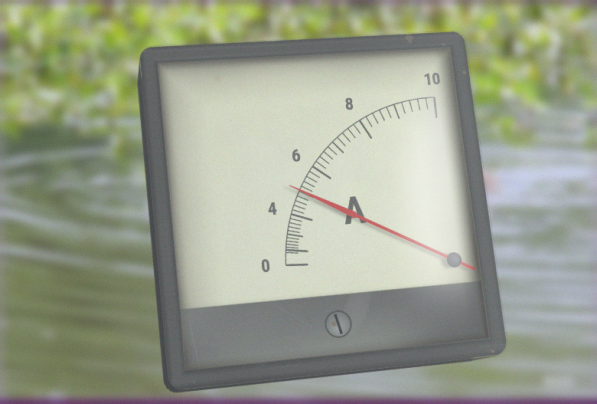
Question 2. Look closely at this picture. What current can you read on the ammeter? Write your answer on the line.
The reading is 5 A
